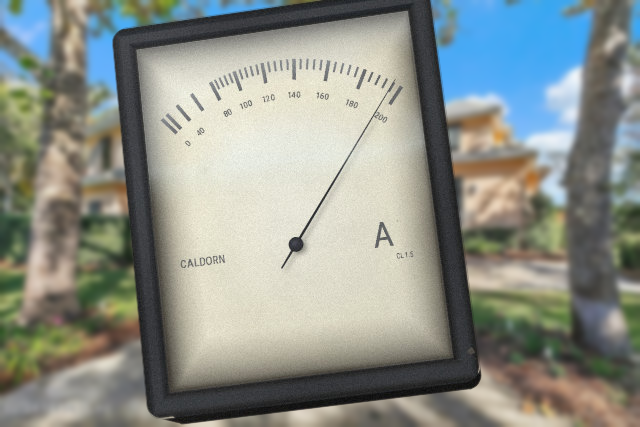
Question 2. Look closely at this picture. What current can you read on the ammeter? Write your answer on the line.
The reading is 196 A
